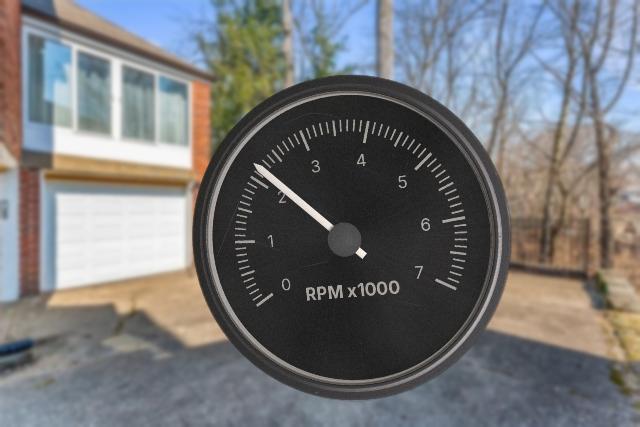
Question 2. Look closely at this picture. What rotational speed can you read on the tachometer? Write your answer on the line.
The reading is 2200 rpm
